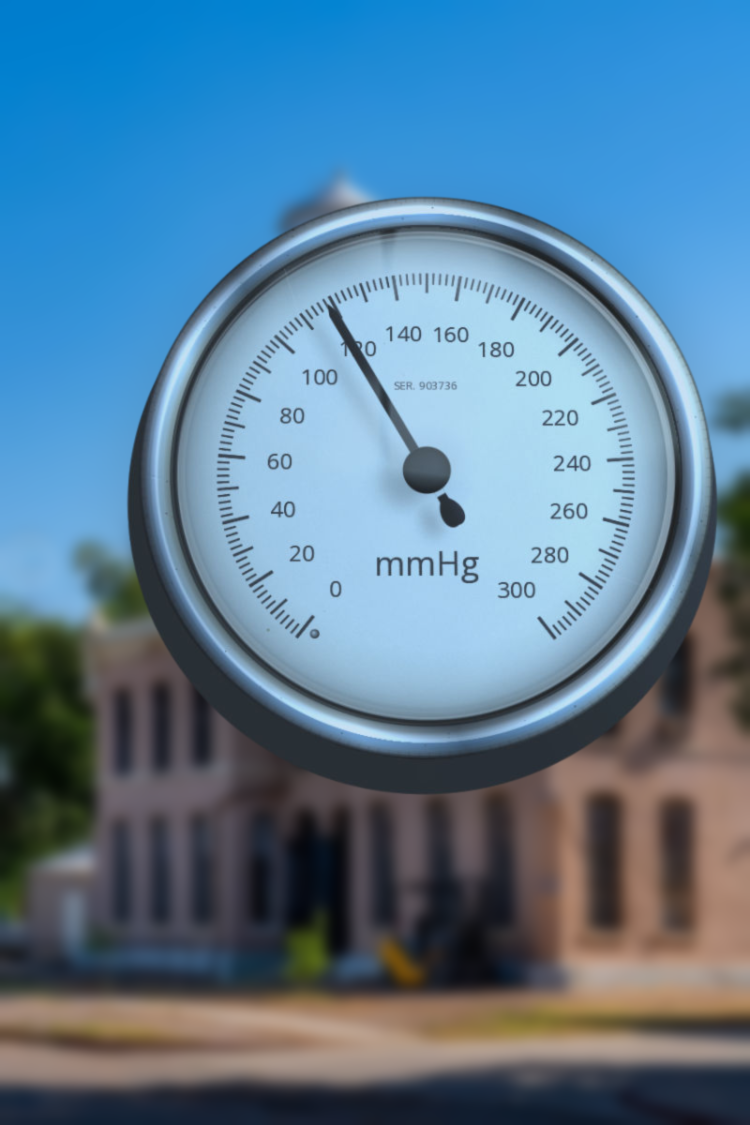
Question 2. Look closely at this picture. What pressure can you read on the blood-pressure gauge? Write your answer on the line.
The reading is 118 mmHg
